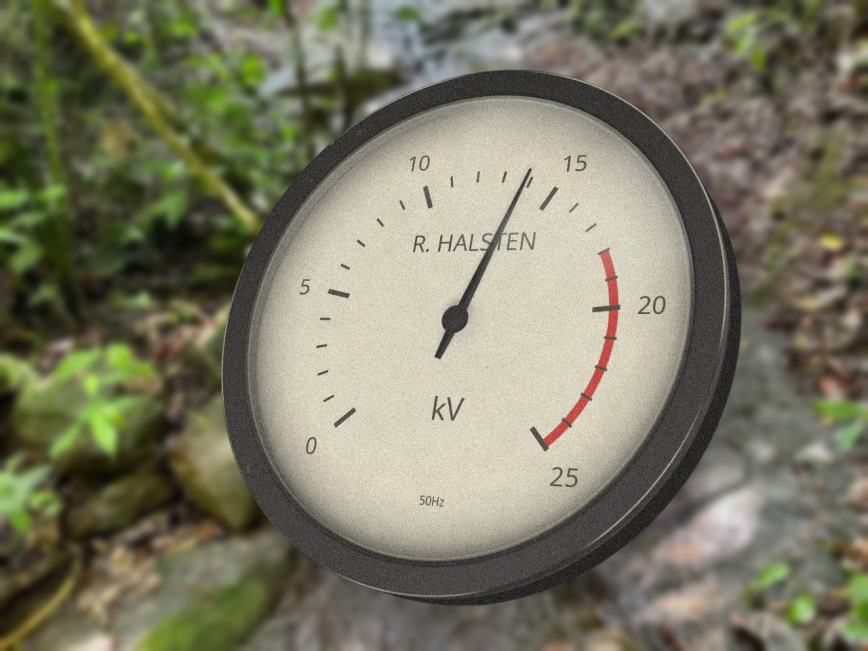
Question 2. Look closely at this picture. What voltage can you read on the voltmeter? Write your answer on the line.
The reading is 14 kV
